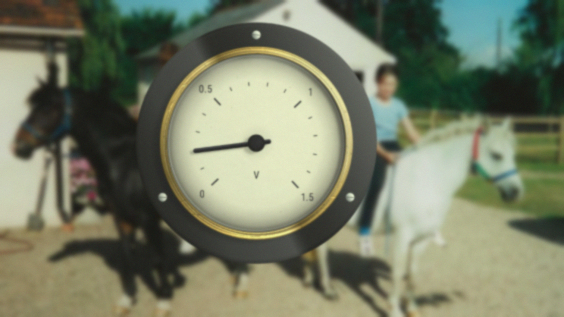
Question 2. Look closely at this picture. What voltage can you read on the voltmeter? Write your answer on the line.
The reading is 0.2 V
